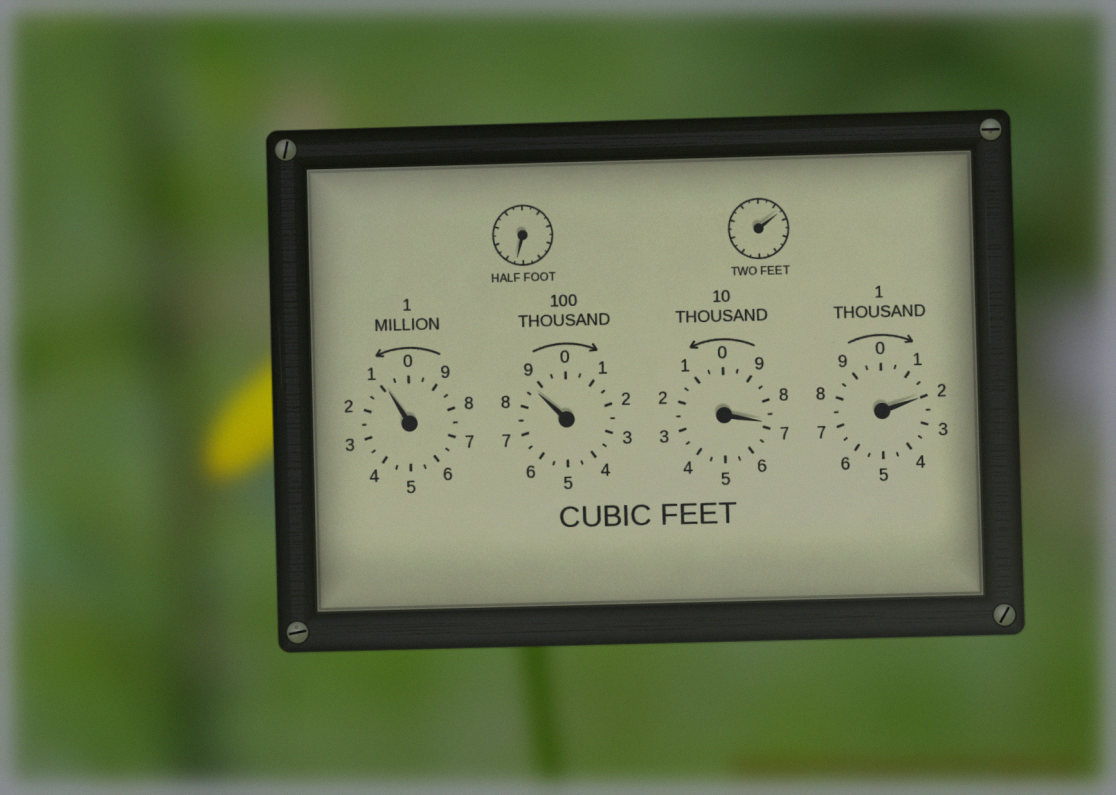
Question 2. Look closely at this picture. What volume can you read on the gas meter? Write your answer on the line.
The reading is 87200 ft³
